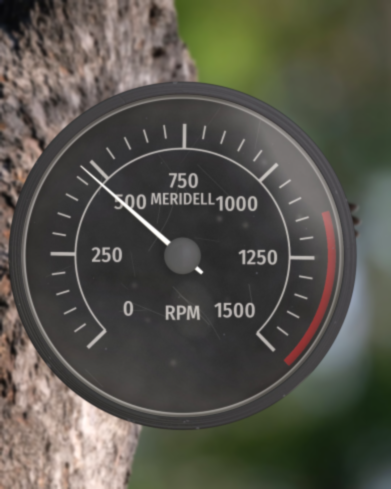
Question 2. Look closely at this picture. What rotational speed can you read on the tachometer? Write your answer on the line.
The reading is 475 rpm
